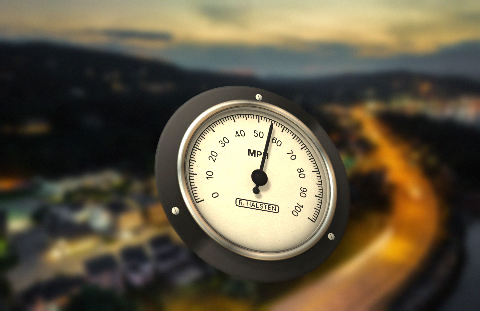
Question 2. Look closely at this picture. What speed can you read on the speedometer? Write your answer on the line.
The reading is 55 mph
